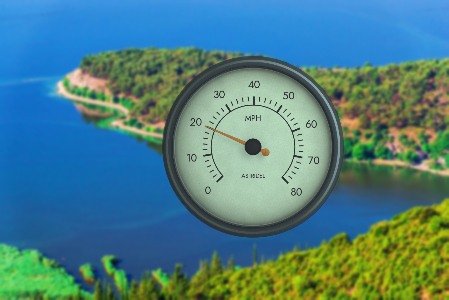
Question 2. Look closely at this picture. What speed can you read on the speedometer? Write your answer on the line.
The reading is 20 mph
